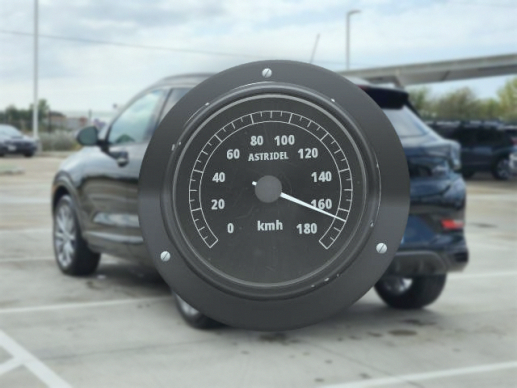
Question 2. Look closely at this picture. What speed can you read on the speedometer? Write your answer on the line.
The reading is 165 km/h
